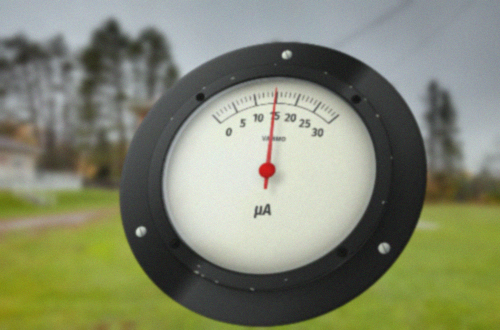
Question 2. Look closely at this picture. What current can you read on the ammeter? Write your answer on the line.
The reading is 15 µA
